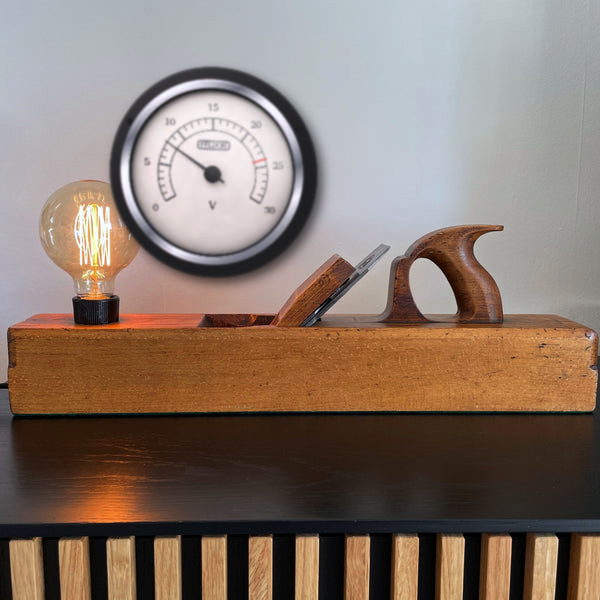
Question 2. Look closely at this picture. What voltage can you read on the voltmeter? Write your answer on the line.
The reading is 8 V
